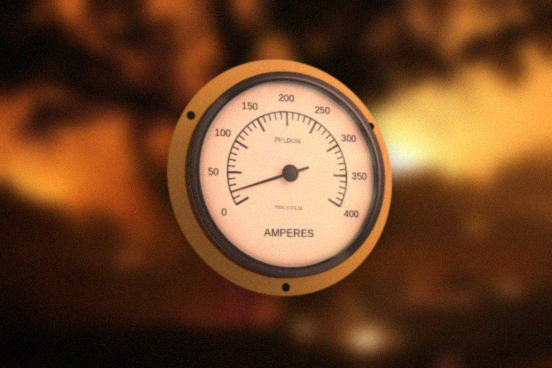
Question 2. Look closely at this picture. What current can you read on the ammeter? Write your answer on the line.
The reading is 20 A
